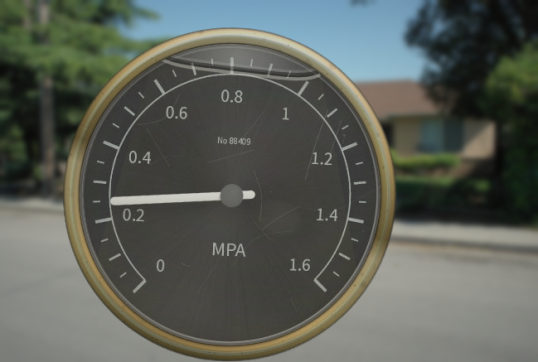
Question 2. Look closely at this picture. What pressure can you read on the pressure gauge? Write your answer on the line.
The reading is 0.25 MPa
